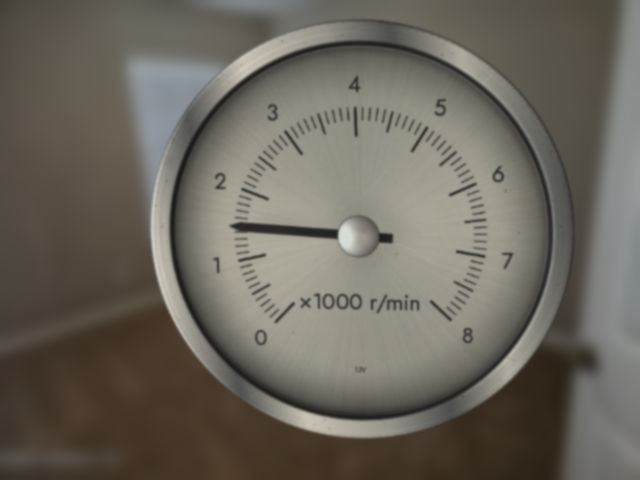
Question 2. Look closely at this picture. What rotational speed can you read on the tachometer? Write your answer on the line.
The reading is 1500 rpm
